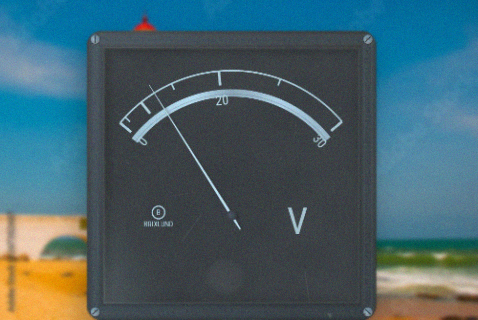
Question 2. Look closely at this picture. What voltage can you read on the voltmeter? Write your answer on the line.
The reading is 12.5 V
